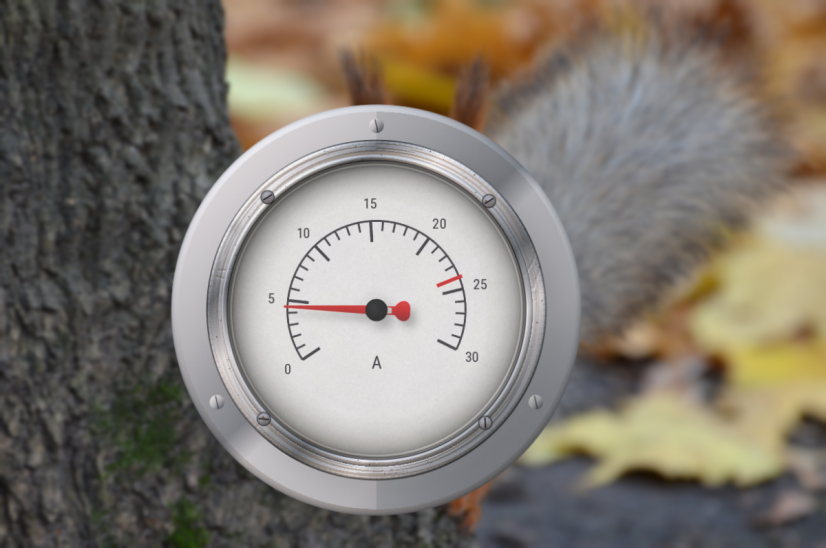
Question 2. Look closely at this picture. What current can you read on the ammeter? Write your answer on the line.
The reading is 4.5 A
